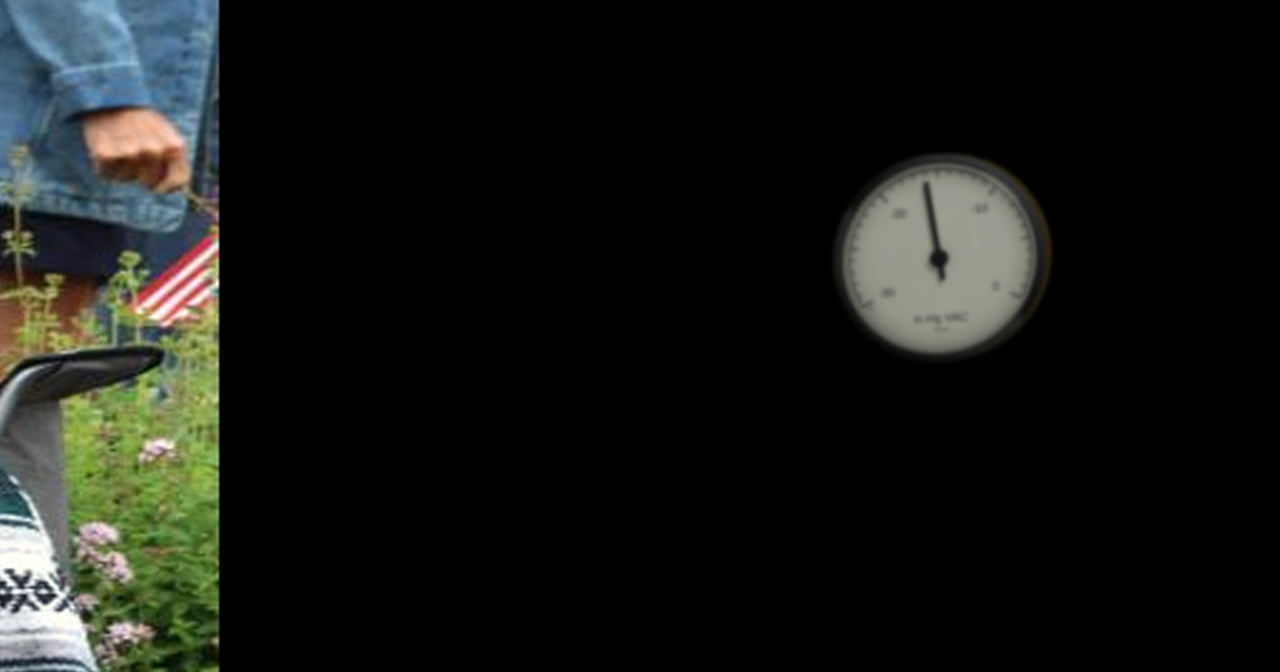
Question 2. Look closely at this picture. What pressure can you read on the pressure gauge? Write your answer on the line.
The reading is -16 inHg
